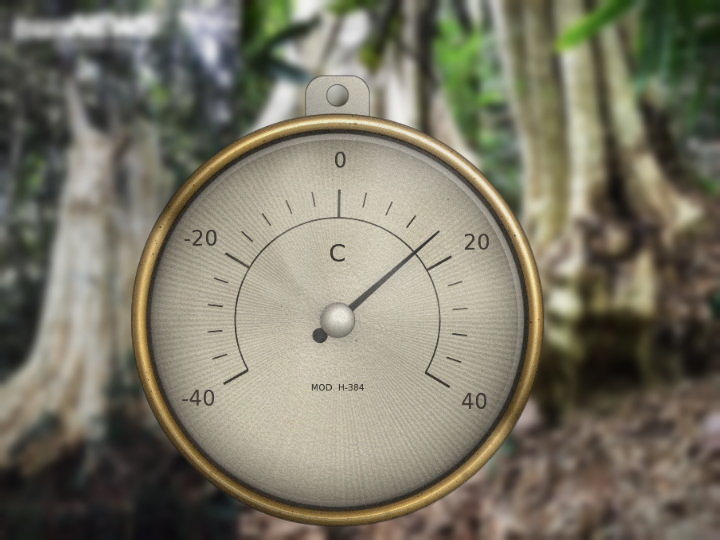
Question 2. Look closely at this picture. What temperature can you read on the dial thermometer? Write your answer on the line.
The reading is 16 °C
